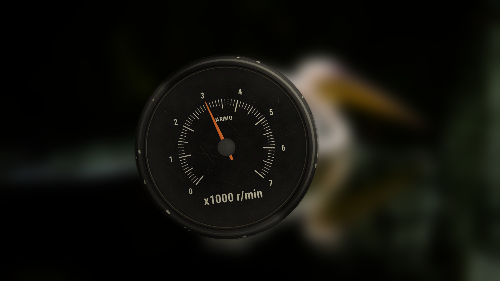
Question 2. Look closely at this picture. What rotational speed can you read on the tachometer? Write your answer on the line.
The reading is 3000 rpm
